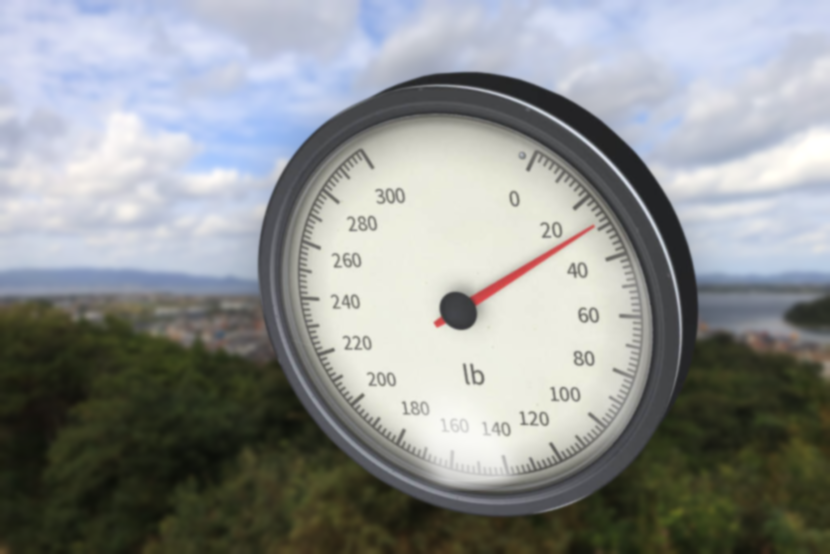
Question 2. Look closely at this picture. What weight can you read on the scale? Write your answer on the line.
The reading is 28 lb
